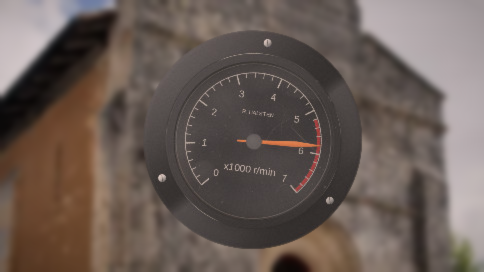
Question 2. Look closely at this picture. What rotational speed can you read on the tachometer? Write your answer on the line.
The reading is 5800 rpm
